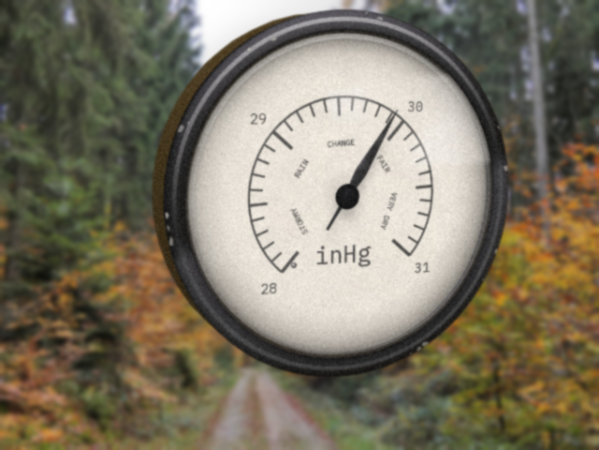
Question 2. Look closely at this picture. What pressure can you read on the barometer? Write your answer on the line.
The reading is 29.9 inHg
